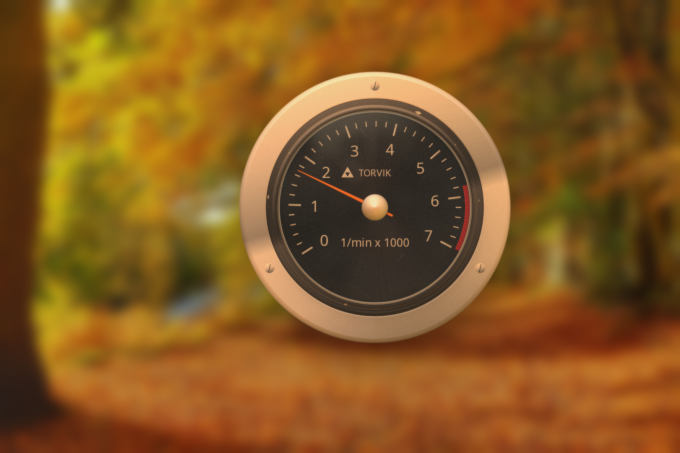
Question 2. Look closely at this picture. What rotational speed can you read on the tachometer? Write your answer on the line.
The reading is 1700 rpm
